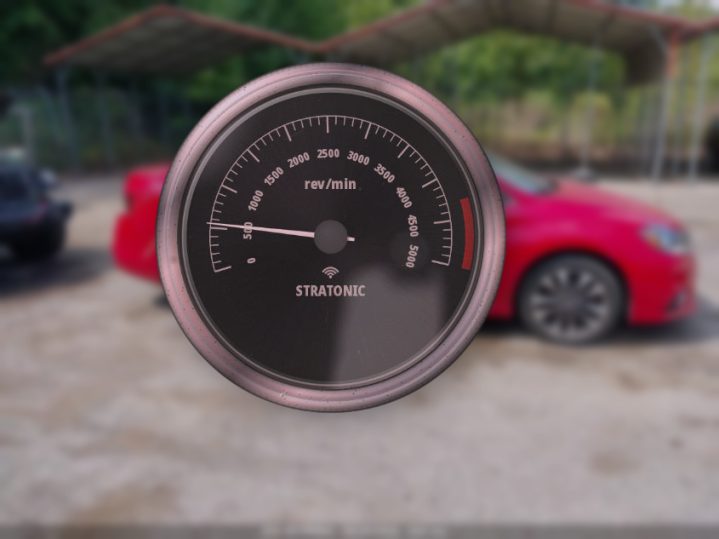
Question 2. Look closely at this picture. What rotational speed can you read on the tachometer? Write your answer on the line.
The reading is 550 rpm
